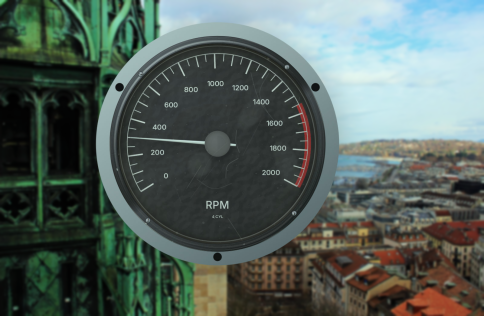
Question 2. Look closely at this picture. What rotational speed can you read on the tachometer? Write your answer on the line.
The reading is 300 rpm
